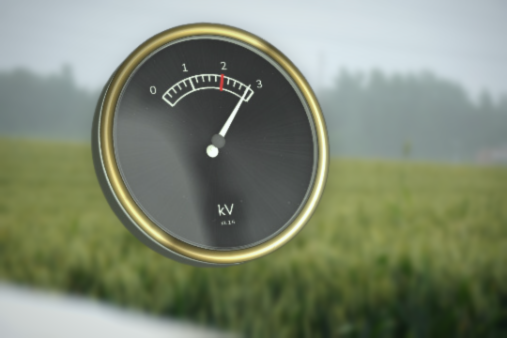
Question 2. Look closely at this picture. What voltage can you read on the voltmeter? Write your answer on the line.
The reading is 2.8 kV
